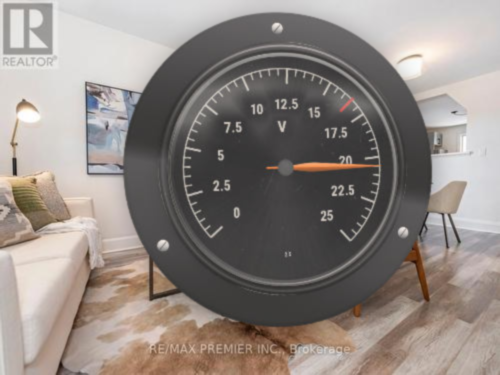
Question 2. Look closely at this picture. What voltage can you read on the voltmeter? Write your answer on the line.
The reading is 20.5 V
